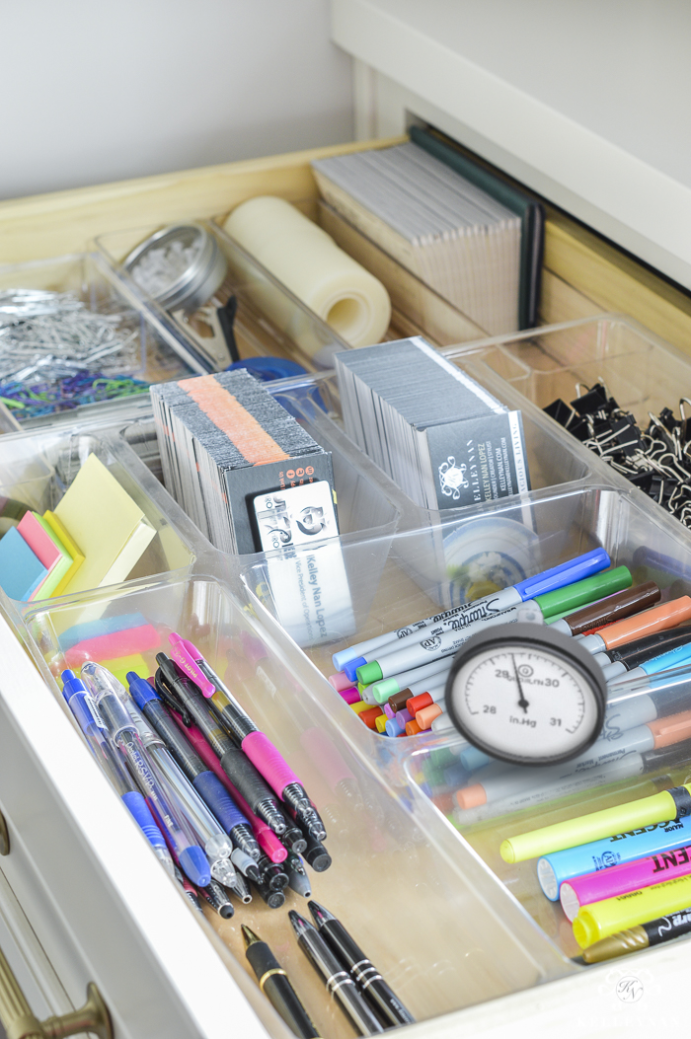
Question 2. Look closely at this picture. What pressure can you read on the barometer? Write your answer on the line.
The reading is 29.3 inHg
